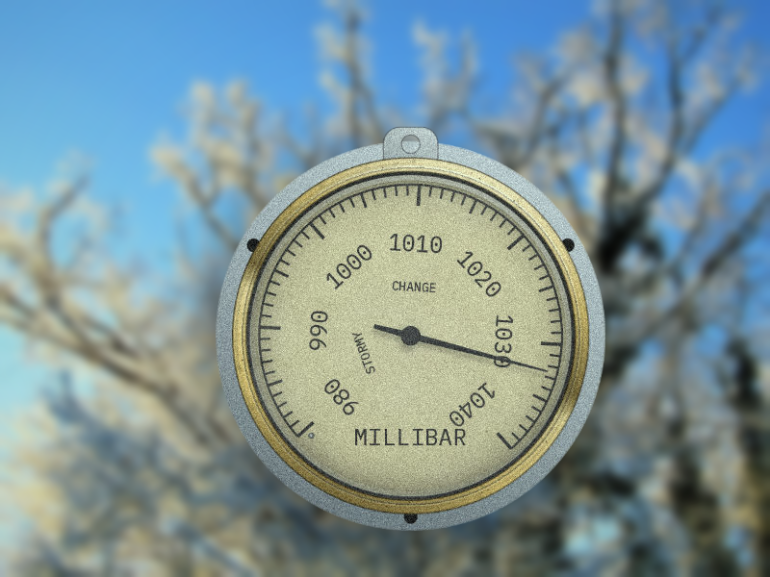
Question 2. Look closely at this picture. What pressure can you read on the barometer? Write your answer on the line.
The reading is 1032.5 mbar
